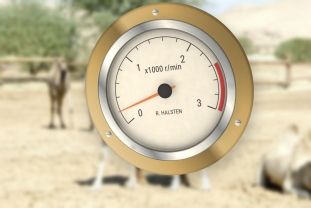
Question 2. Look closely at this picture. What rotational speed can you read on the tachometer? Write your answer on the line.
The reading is 200 rpm
